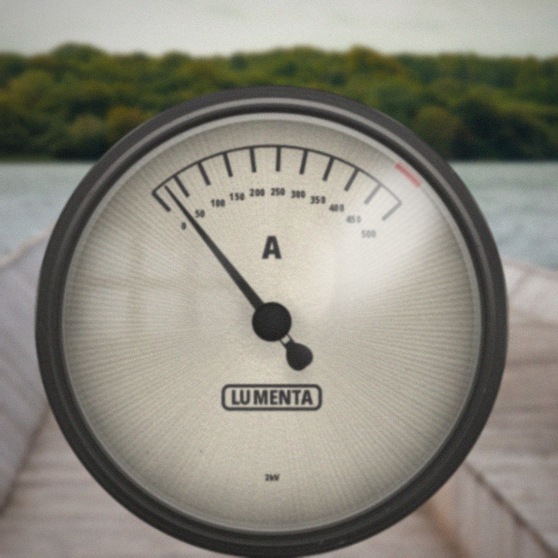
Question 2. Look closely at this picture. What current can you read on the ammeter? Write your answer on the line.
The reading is 25 A
